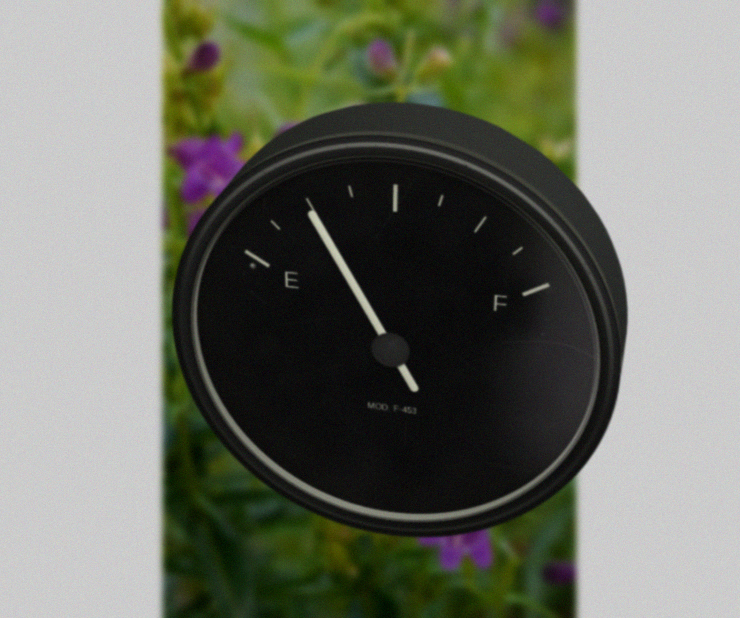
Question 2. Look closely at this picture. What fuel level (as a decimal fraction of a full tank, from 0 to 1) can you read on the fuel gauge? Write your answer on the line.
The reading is 0.25
